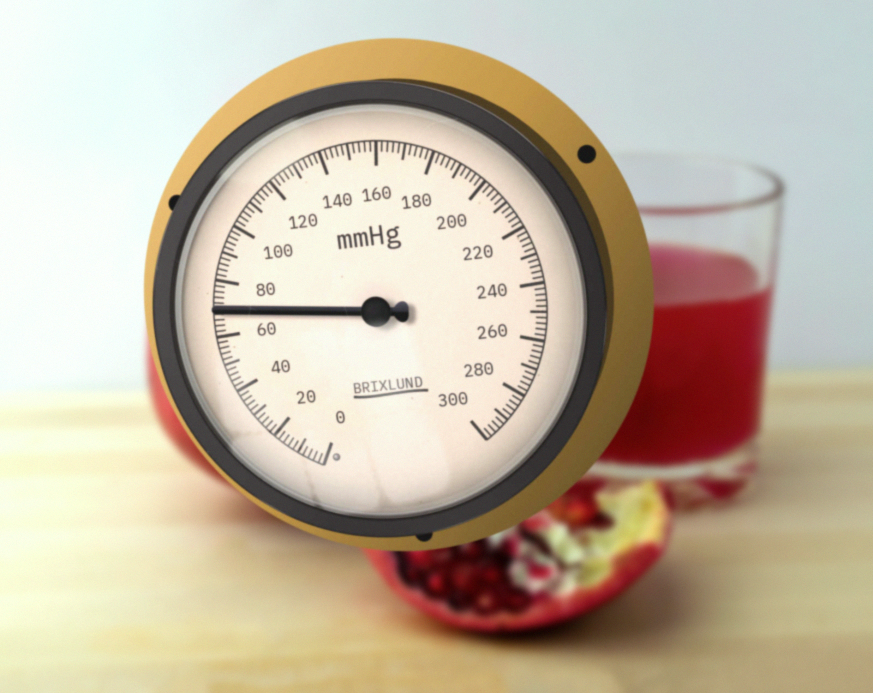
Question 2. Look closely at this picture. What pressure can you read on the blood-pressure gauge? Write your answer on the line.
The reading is 70 mmHg
